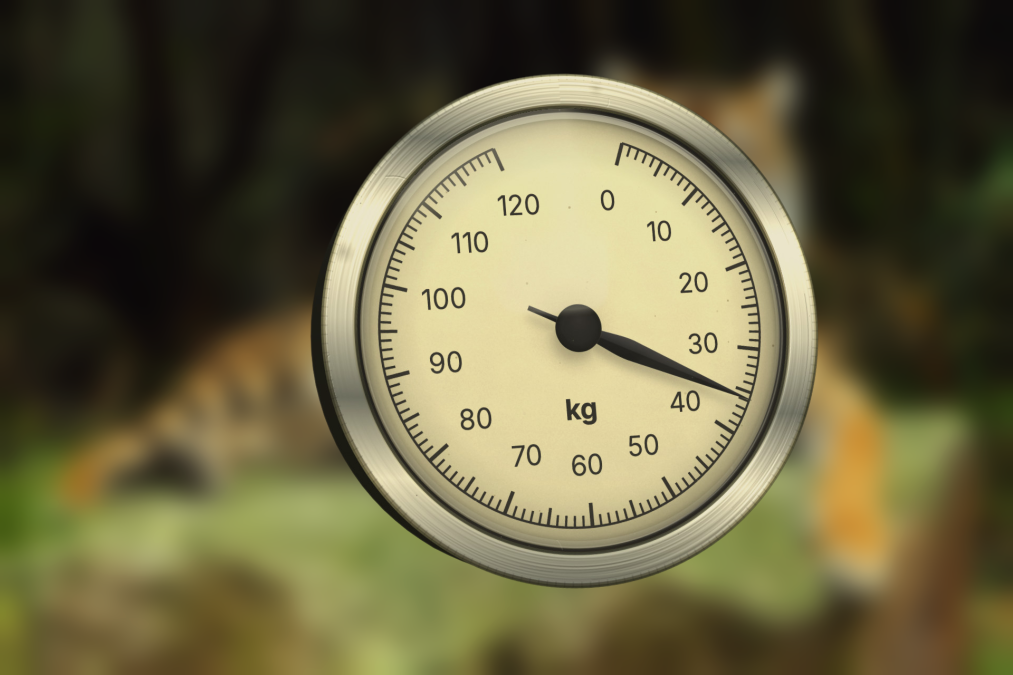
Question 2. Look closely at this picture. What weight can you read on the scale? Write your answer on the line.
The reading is 36 kg
